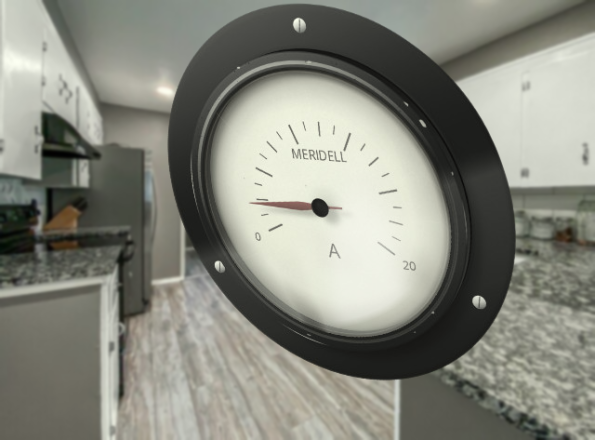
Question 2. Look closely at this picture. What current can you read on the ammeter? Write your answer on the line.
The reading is 2 A
